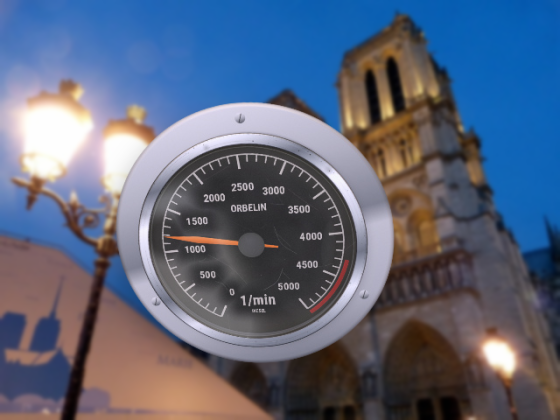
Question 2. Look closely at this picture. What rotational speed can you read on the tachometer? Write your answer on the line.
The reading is 1200 rpm
